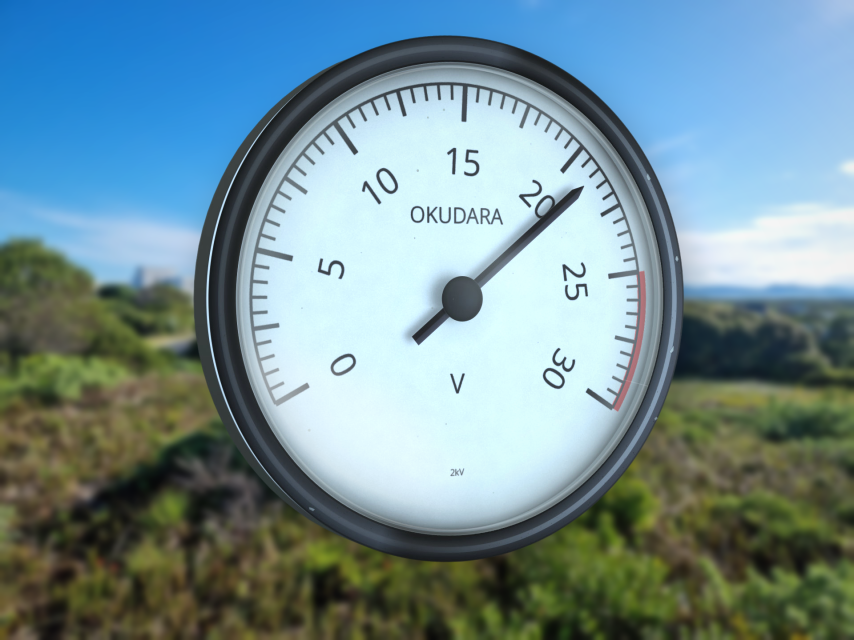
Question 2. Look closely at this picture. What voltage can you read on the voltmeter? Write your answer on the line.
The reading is 21 V
